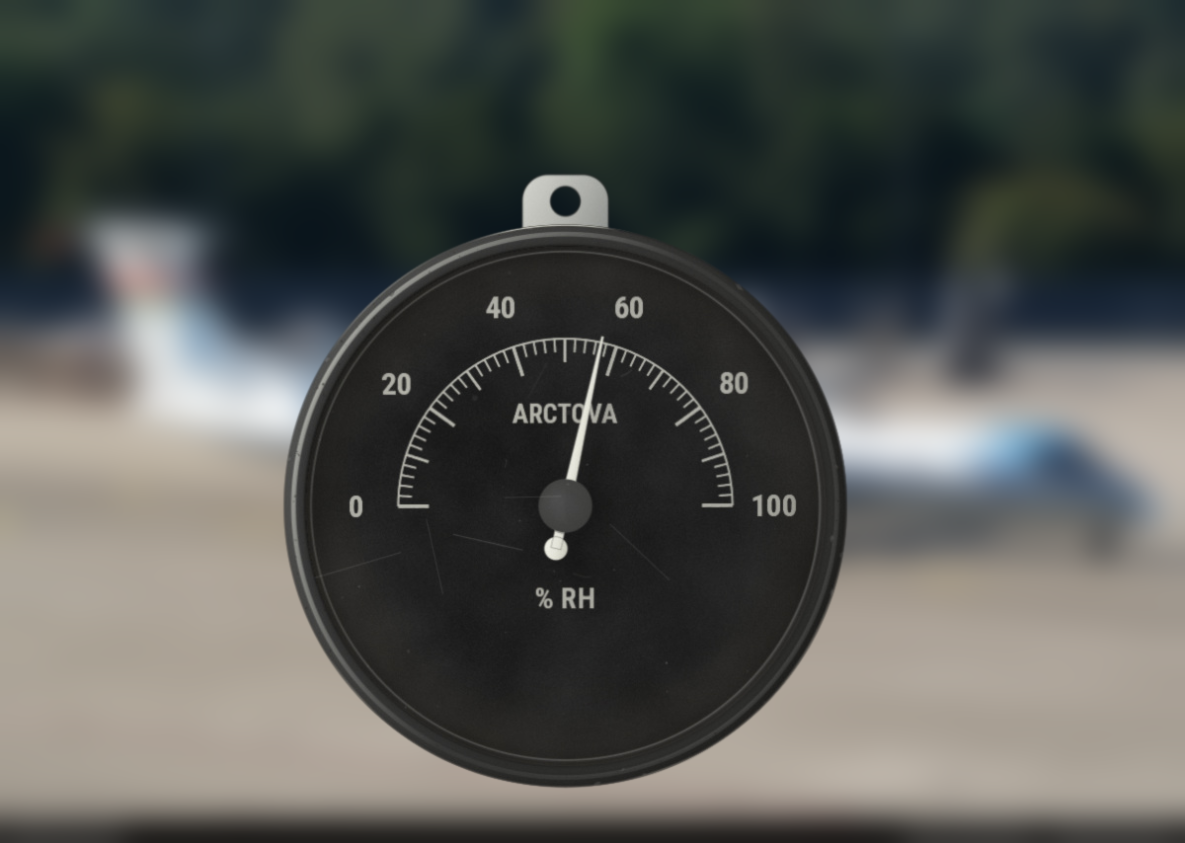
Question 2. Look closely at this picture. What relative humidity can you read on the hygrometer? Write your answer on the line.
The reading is 57 %
